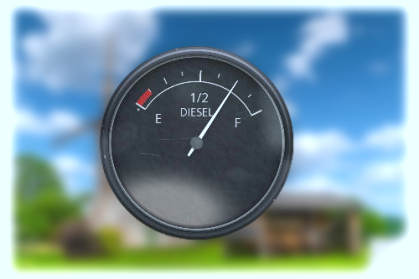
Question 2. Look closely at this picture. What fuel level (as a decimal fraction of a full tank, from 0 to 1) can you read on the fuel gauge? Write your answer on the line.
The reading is 0.75
